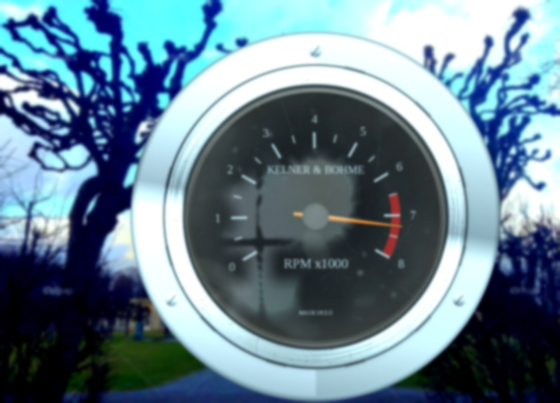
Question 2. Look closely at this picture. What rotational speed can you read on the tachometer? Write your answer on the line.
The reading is 7250 rpm
